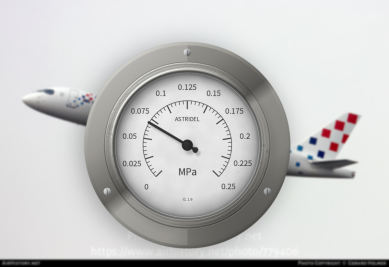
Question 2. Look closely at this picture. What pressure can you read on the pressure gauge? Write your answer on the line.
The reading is 0.07 MPa
